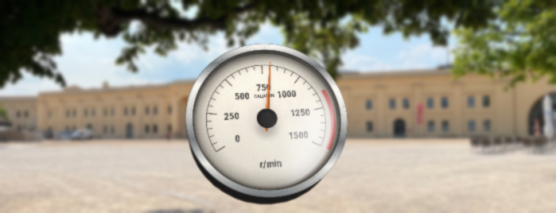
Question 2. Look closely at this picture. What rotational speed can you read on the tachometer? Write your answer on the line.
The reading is 800 rpm
